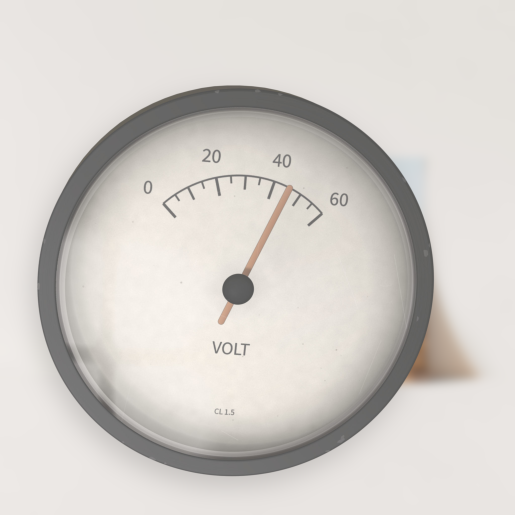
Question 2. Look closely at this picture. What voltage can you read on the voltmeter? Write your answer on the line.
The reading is 45 V
